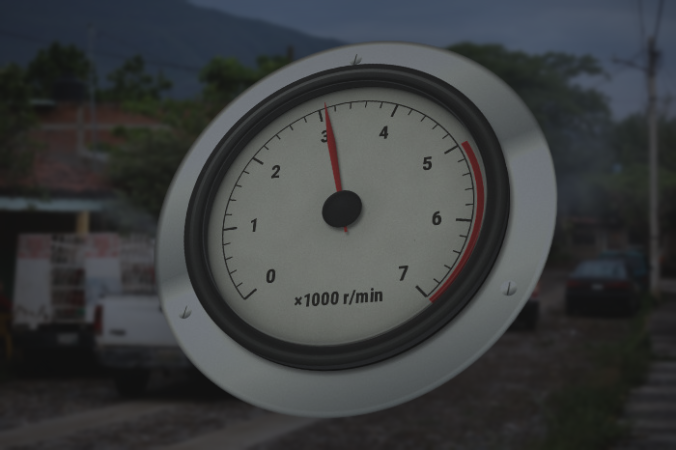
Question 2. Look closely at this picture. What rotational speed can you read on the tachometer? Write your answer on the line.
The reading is 3100 rpm
